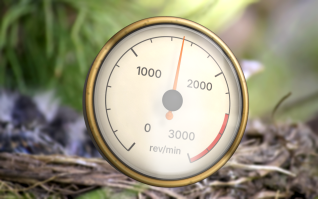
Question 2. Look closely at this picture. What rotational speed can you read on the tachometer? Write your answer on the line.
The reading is 1500 rpm
